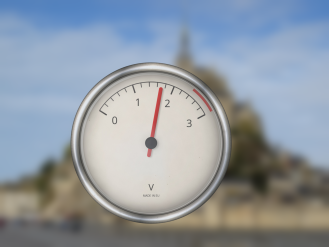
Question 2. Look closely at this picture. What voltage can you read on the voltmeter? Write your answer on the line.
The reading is 1.7 V
